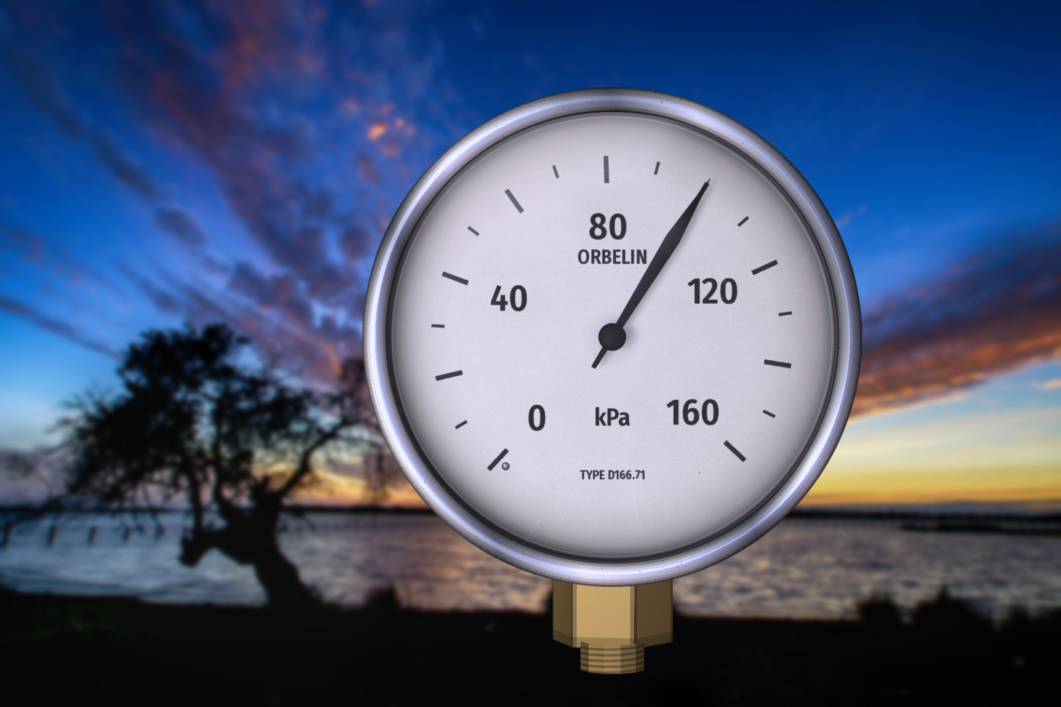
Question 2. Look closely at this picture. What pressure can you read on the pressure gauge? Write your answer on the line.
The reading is 100 kPa
